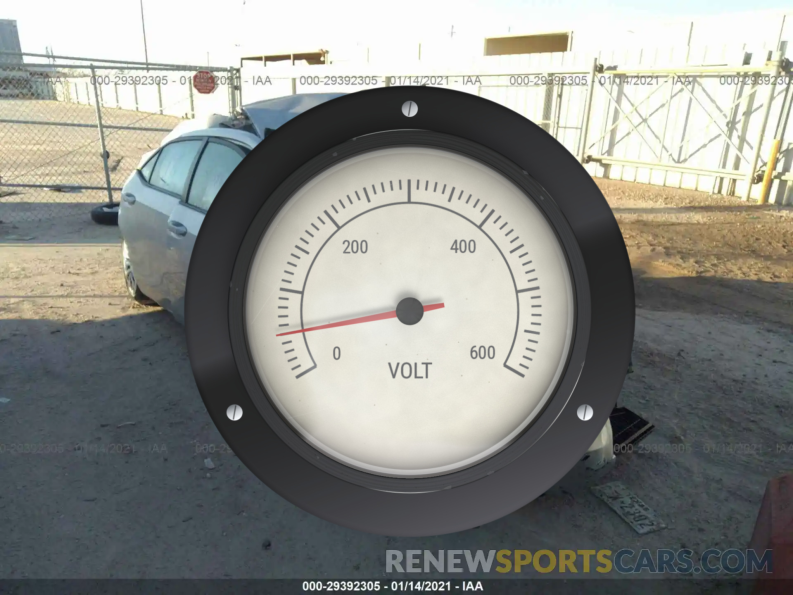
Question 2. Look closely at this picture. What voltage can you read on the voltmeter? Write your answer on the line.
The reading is 50 V
